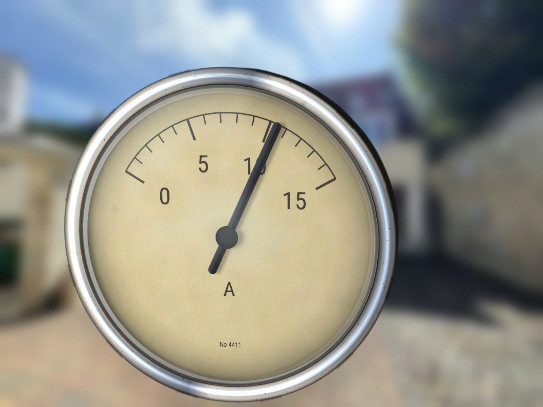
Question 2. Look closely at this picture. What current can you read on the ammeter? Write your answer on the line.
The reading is 10.5 A
